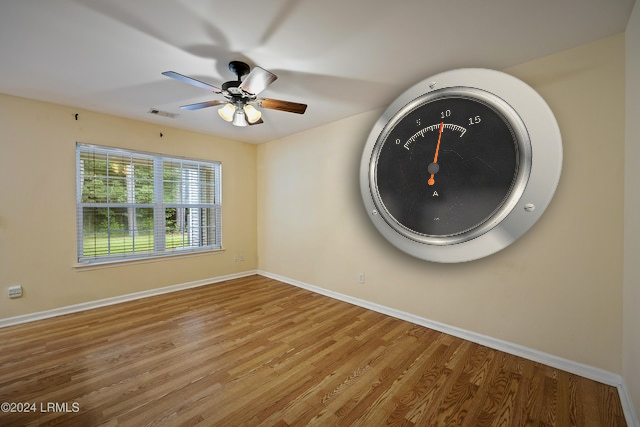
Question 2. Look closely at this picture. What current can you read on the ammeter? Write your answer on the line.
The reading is 10 A
